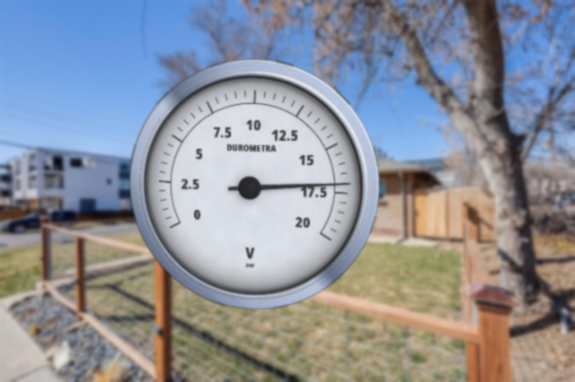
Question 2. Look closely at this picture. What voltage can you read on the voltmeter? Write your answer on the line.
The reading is 17 V
